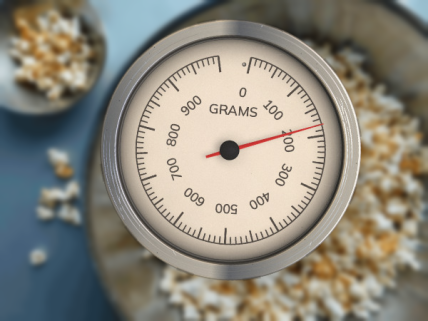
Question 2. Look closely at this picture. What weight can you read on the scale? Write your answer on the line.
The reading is 180 g
